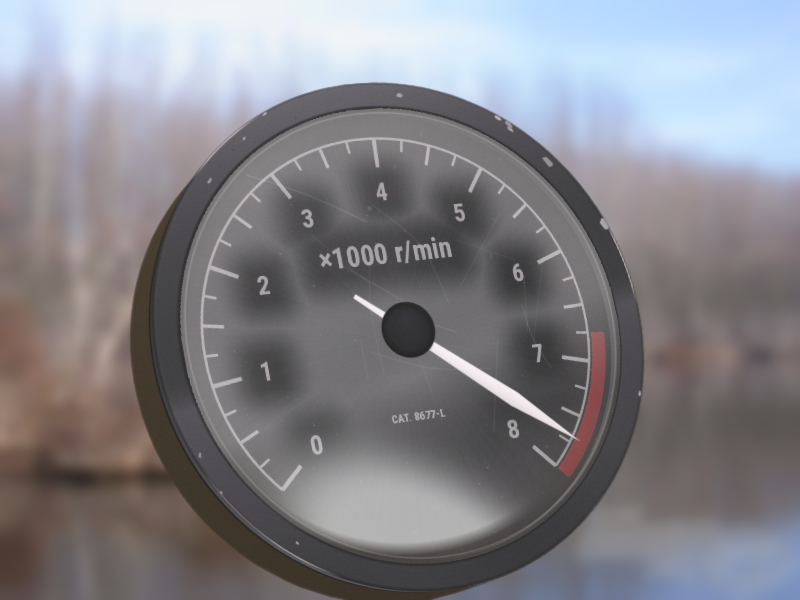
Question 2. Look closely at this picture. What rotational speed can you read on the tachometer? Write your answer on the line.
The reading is 7750 rpm
